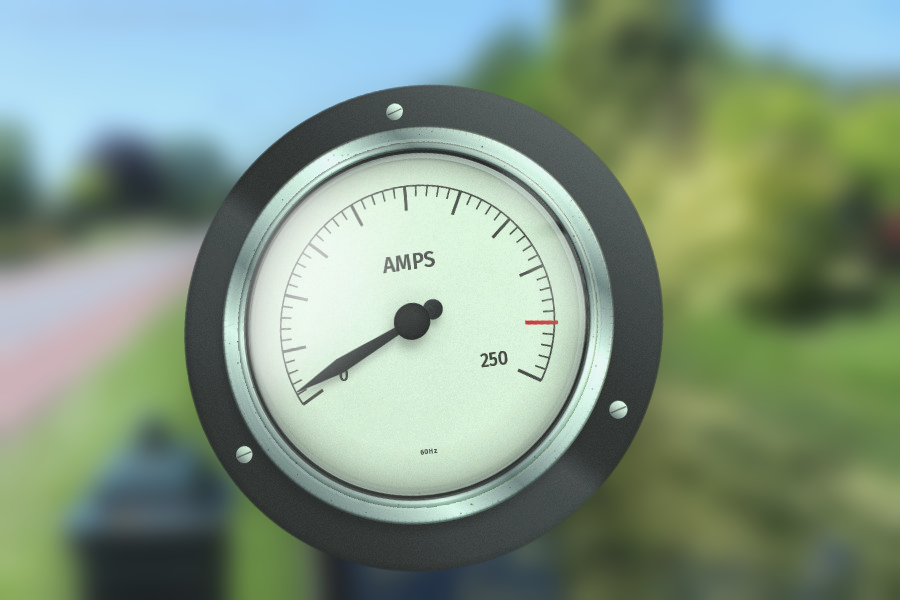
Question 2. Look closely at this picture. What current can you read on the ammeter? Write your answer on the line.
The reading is 5 A
